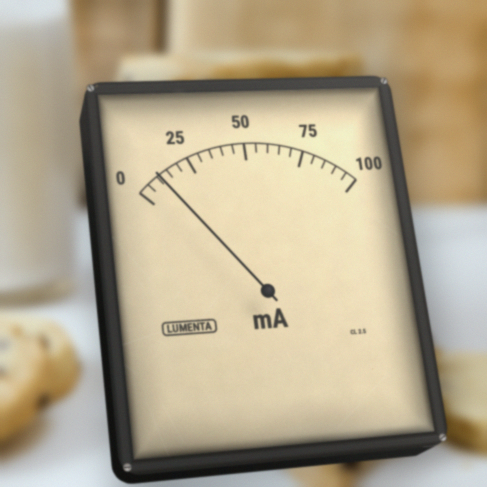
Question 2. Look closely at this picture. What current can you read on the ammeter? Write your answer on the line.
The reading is 10 mA
